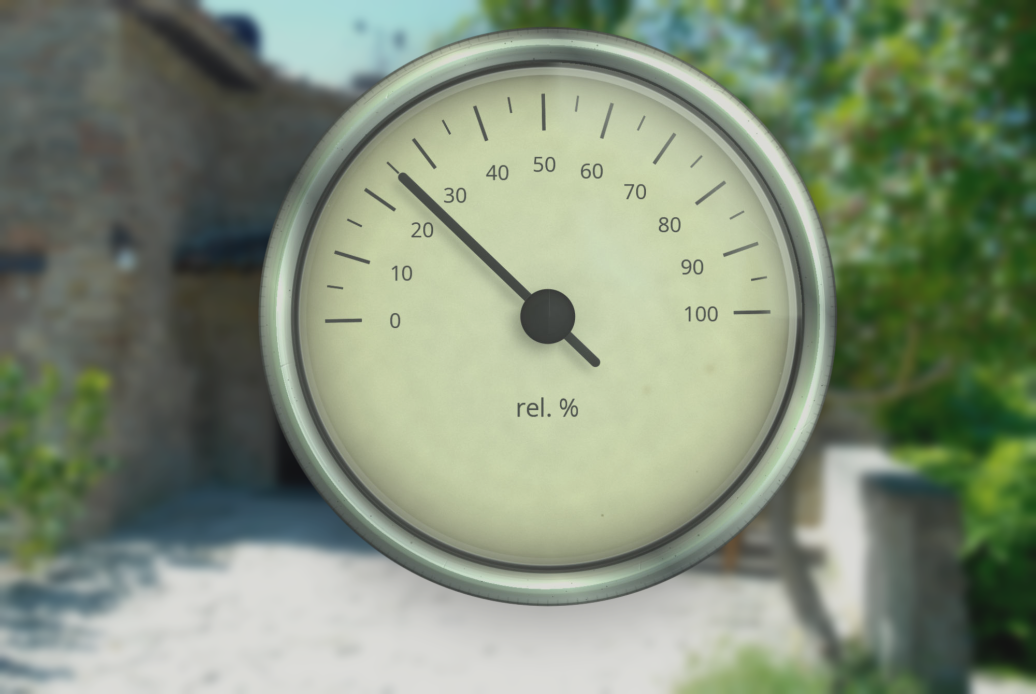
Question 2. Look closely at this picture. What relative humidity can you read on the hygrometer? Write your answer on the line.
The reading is 25 %
